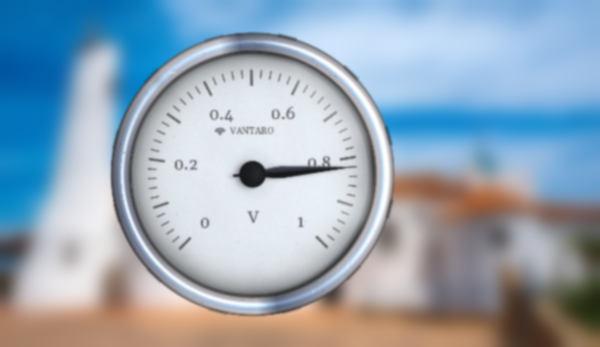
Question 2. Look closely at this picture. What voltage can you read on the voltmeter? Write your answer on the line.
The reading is 0.82 V
